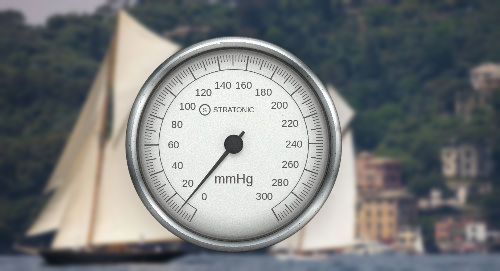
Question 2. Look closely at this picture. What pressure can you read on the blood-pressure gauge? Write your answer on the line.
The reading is 10 mmHg
